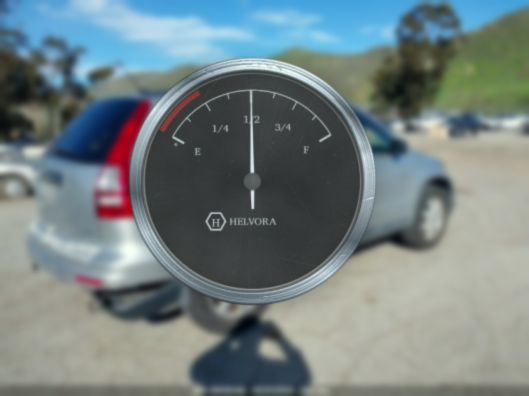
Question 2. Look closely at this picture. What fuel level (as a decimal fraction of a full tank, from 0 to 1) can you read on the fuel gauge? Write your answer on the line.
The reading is 0.5
